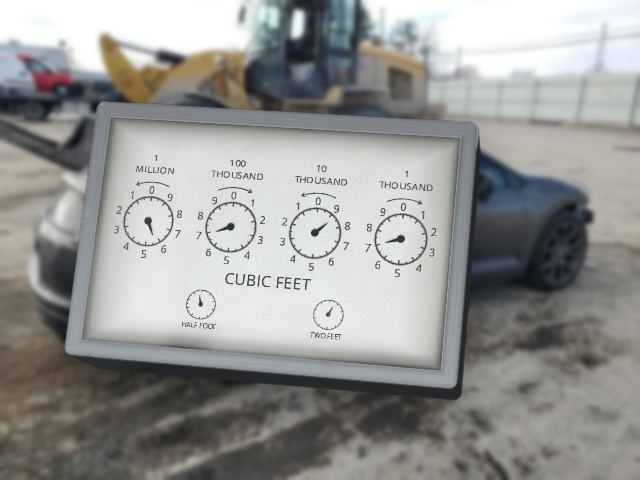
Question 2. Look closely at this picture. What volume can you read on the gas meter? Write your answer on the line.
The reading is 568700 ft³
